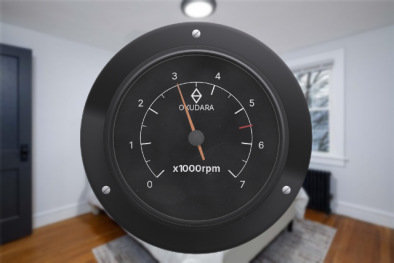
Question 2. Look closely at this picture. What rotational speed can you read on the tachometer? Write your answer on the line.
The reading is 3000 rpm
